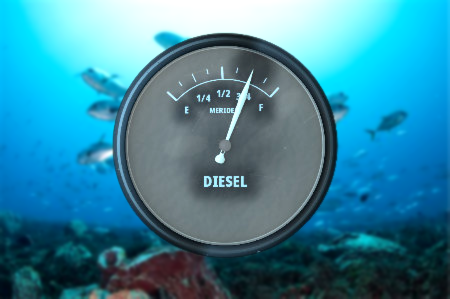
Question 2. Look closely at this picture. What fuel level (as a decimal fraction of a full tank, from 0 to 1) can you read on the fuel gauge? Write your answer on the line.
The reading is 0.75
